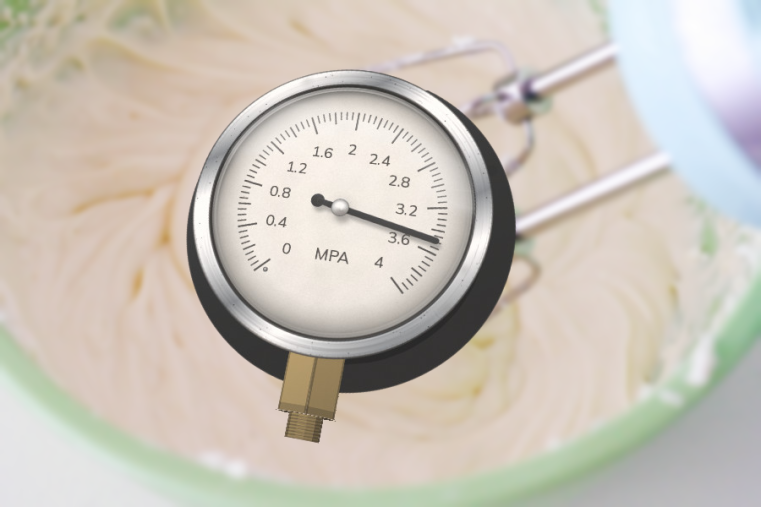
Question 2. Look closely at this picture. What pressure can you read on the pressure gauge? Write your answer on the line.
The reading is 3.5 MPa
